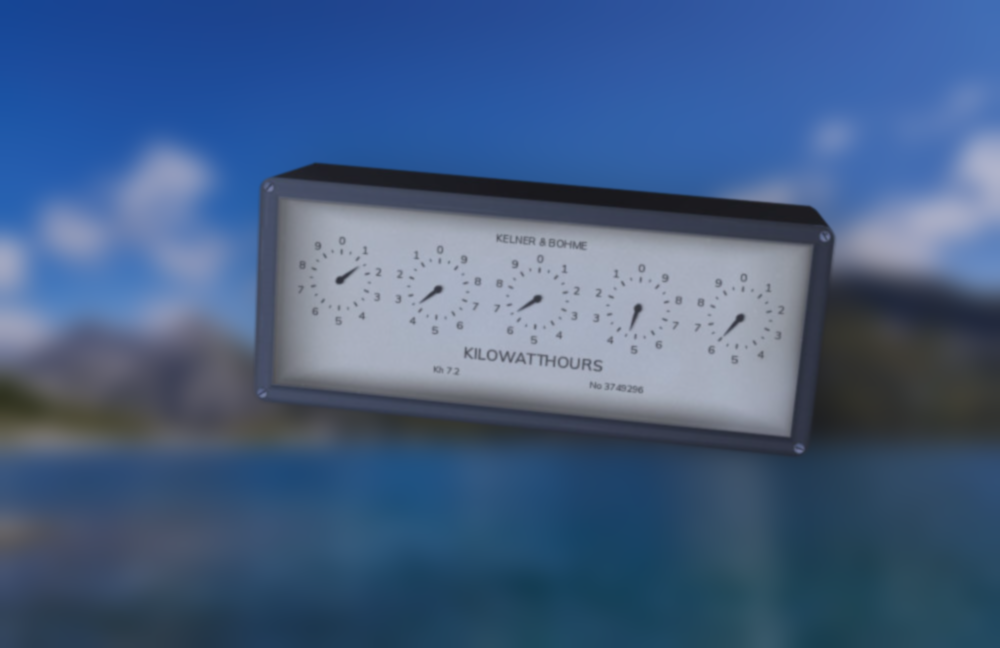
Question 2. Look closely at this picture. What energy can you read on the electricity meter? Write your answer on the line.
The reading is 13646 kWh
